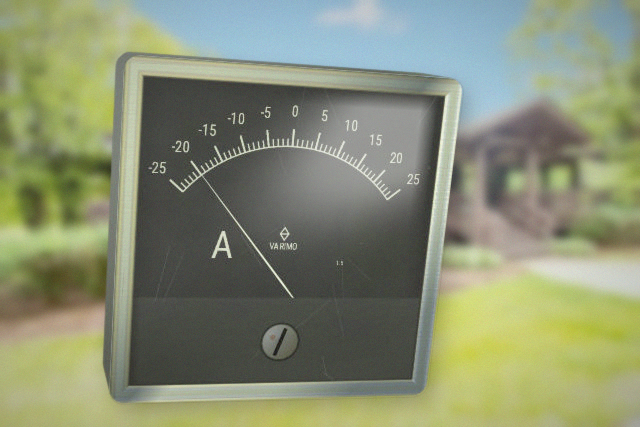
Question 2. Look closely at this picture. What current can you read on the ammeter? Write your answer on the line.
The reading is -20 A
